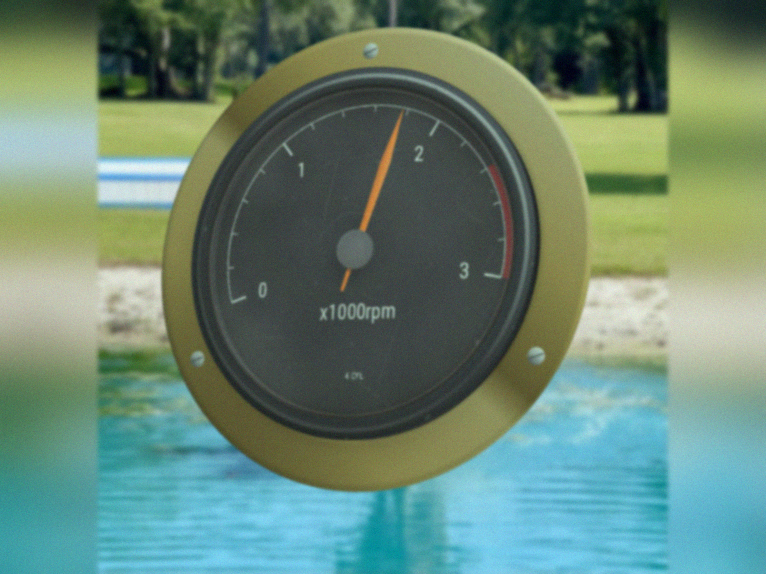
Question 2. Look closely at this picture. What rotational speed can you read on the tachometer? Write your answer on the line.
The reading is 1800 rpm
